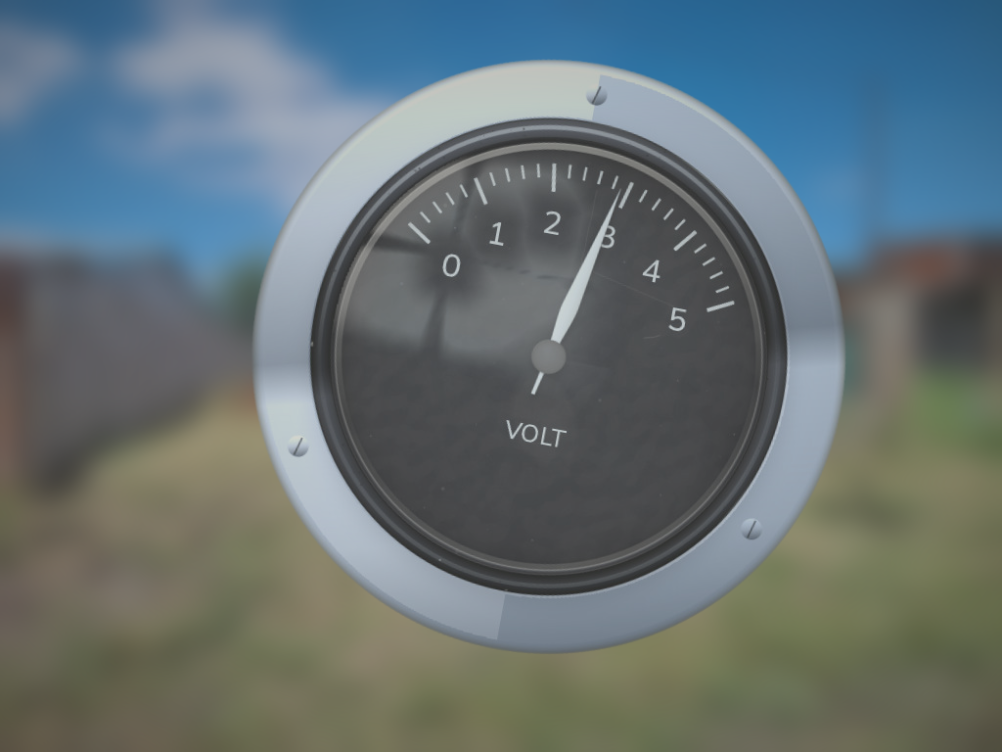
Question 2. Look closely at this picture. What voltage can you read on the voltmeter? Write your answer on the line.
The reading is 2.9 V
